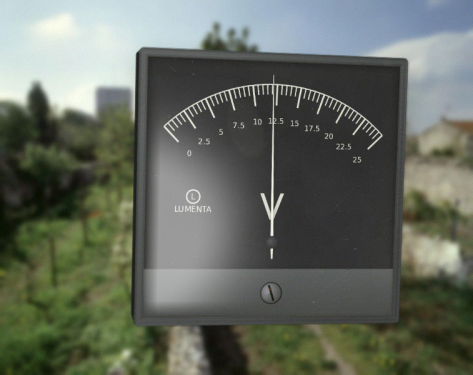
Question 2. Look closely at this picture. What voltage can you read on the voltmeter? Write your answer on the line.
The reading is 12 V
